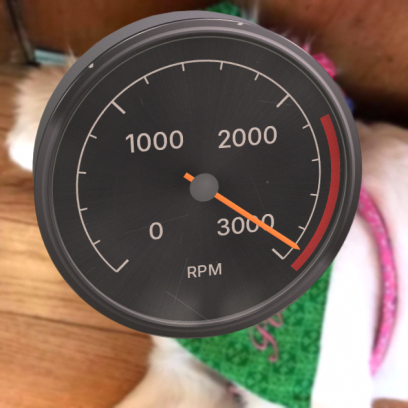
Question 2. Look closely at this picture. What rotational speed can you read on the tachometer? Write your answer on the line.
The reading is 2900 rpm
